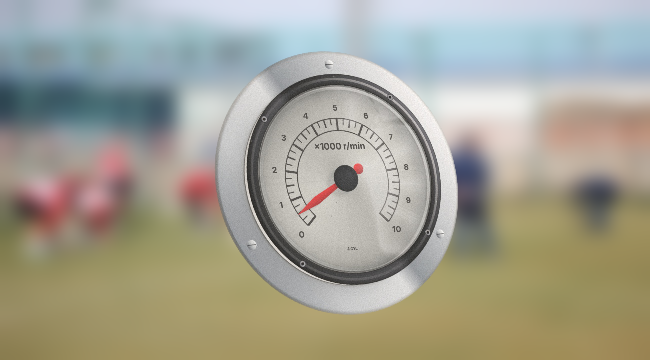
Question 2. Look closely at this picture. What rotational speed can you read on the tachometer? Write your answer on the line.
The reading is 500 rpm
